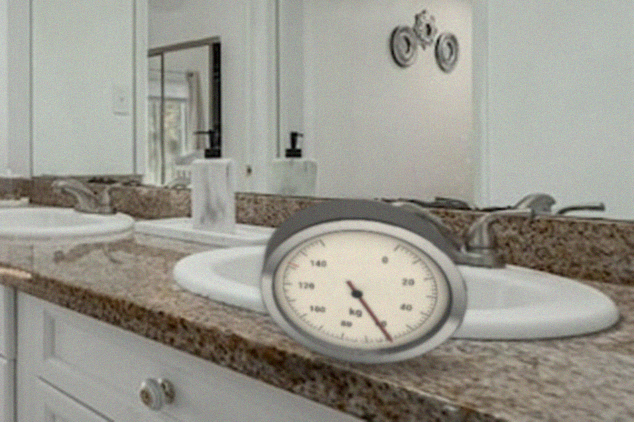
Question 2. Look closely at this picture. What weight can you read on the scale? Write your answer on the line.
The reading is 60 kg
